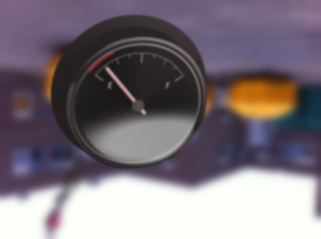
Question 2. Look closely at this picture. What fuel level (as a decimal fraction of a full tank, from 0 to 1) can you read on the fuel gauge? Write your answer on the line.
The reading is 0.125
